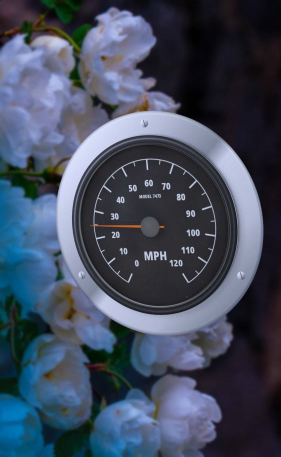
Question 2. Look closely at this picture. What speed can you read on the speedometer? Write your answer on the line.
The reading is 25 mph
